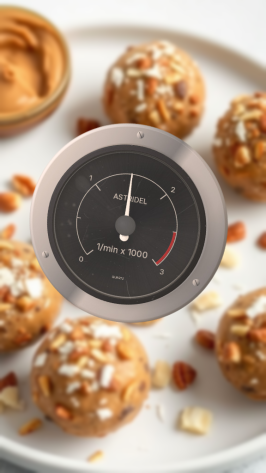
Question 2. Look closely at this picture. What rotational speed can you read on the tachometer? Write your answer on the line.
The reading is 1500 rpm
